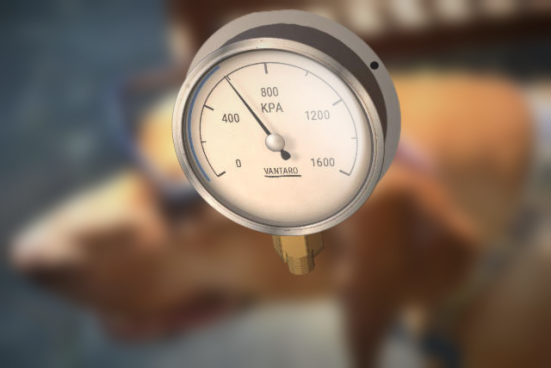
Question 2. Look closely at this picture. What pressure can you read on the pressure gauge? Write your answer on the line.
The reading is 600 kPa
